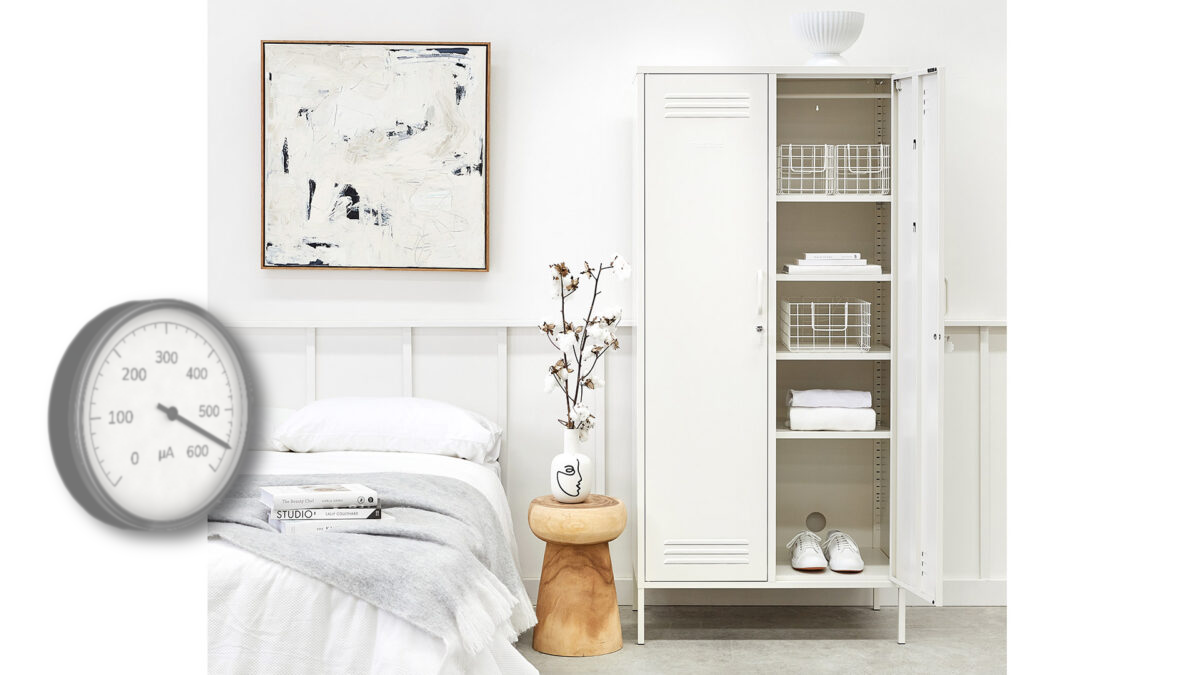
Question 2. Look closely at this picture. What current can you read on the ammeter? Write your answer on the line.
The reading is 560 µA
